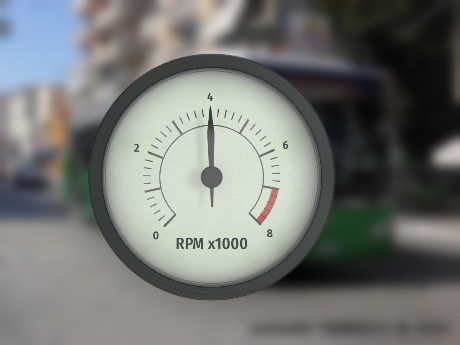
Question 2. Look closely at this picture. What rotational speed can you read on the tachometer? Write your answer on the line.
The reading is 4000 rpm
